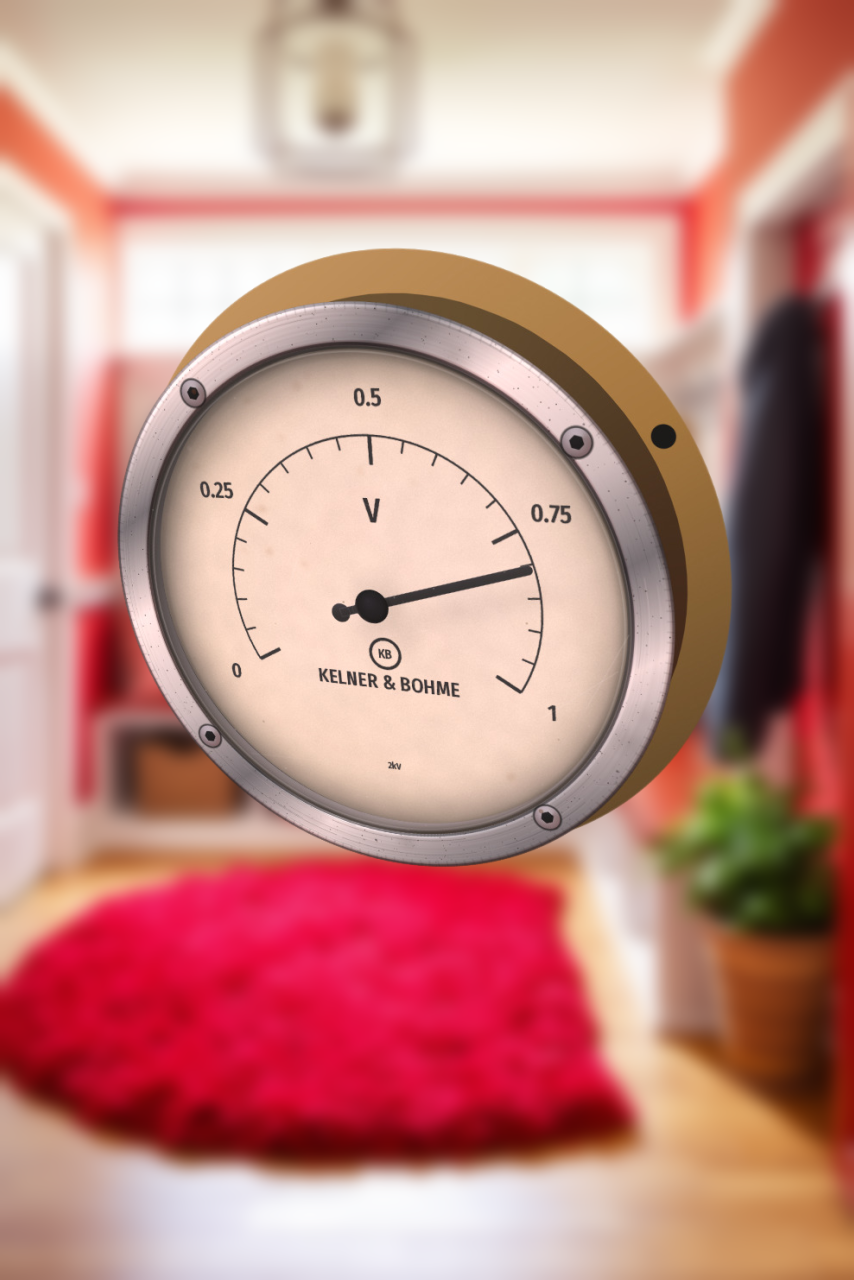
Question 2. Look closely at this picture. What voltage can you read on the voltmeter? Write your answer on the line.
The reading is 0.8 V
